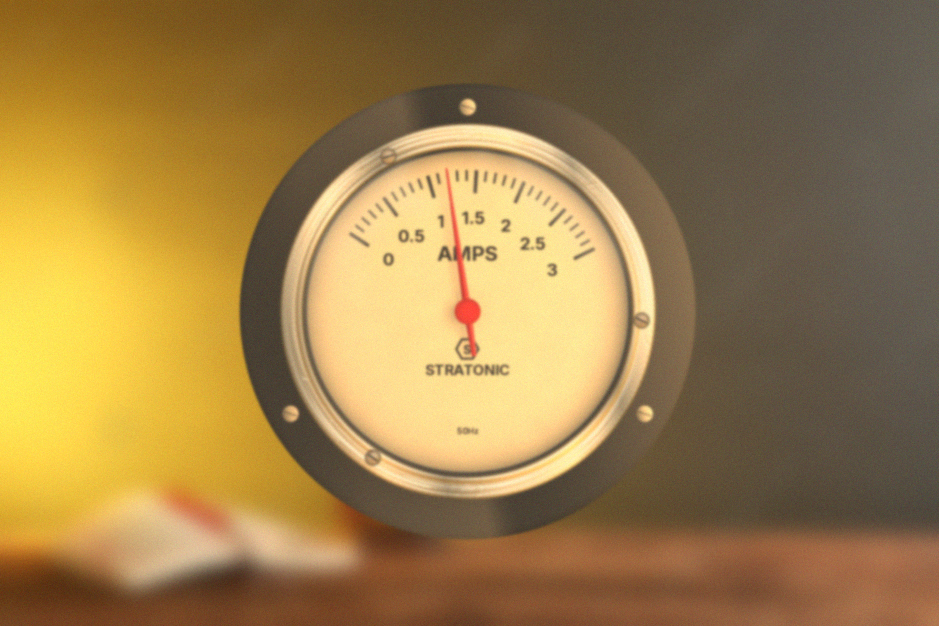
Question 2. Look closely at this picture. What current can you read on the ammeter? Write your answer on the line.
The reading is 1.2 A
